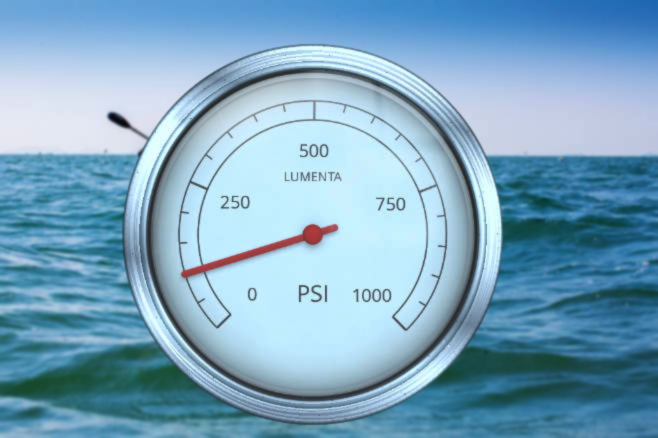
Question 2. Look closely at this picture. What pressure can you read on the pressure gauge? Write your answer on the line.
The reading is 100 psi
